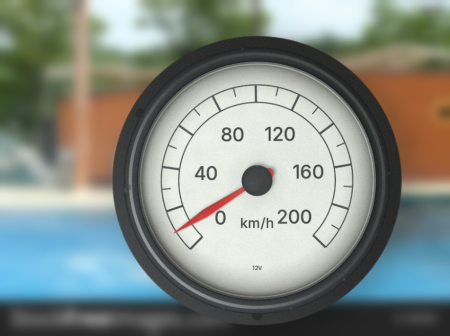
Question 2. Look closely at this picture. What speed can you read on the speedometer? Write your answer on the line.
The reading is 10 km/h
